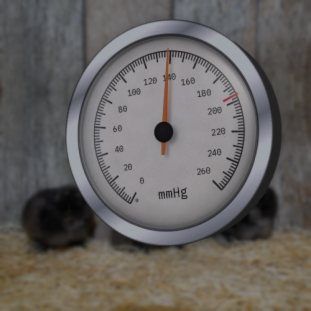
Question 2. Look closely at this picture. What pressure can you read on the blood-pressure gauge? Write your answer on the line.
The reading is 140 mmHg
